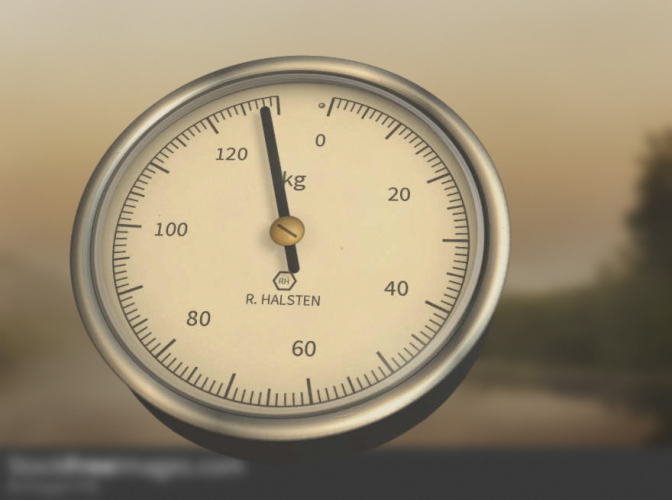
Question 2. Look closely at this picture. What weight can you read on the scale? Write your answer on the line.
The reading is 128 kg
